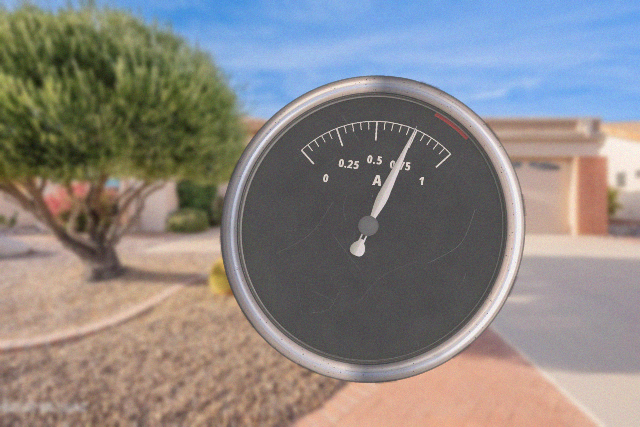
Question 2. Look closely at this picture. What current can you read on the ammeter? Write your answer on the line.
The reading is 0.75 A
